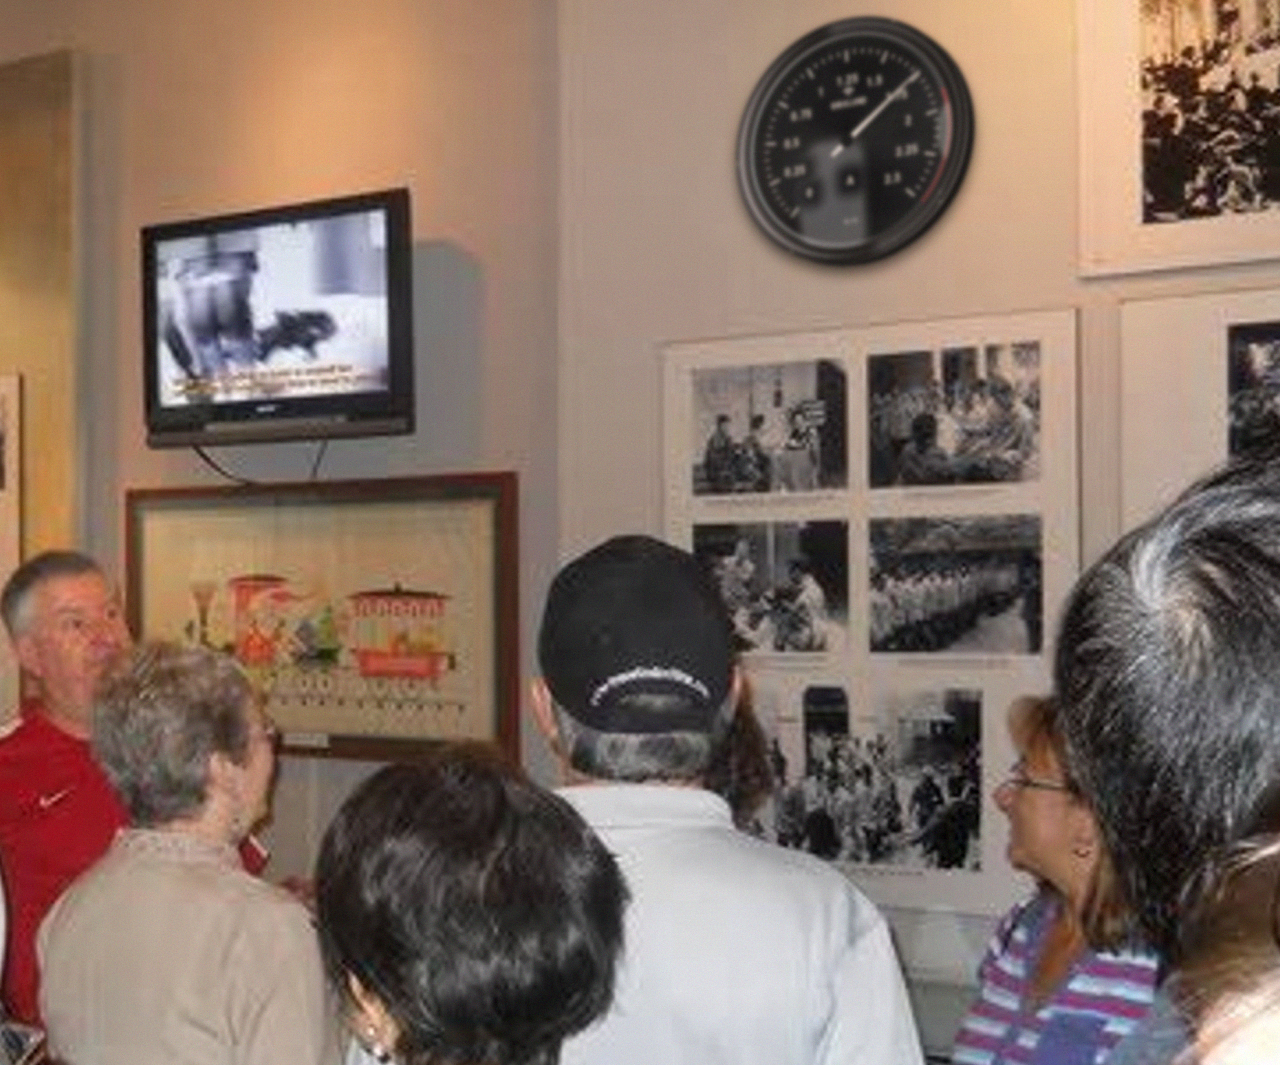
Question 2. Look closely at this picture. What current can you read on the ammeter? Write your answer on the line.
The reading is 1.75 A
